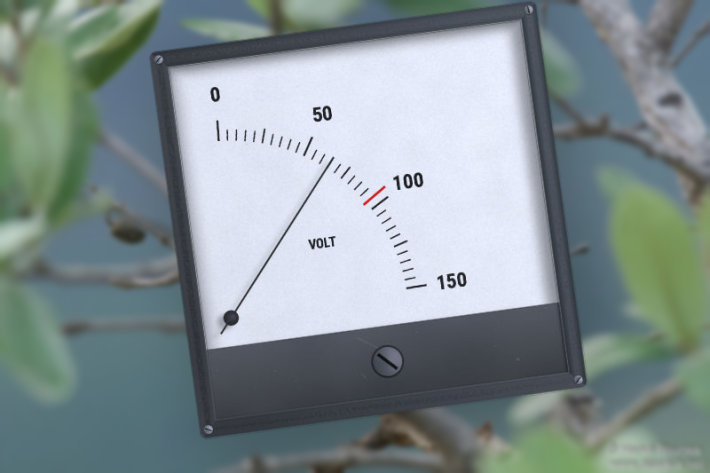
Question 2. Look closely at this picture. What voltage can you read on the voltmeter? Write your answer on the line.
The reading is 65 V
